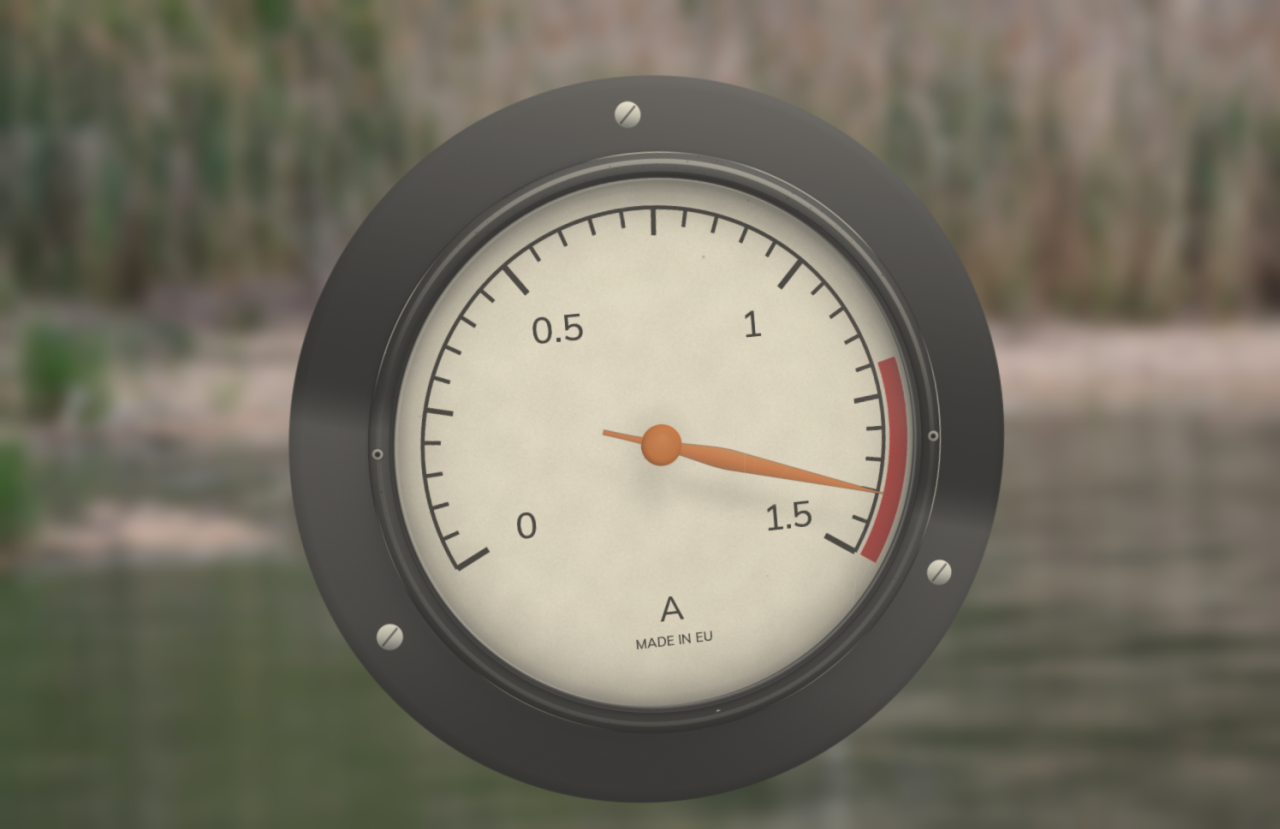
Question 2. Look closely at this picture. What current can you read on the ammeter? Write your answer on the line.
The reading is 1.4 A
